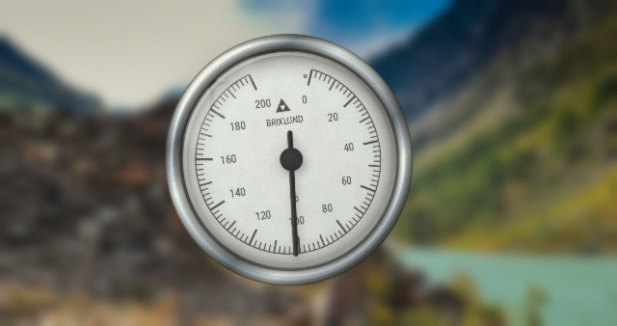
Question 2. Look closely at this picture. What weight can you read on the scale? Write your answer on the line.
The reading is 102 lb
